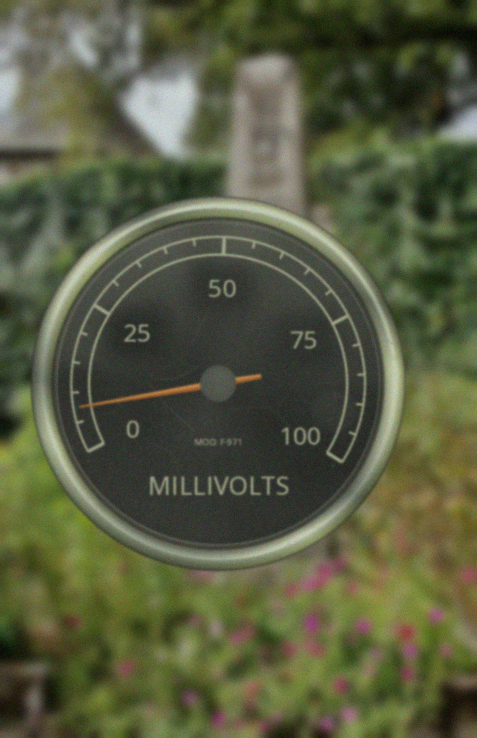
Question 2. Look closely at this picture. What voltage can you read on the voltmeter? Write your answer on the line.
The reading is 7.5 mV
